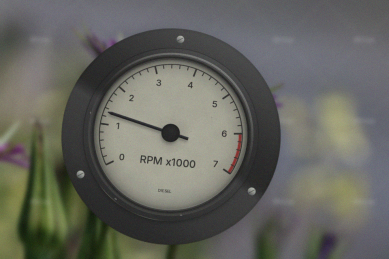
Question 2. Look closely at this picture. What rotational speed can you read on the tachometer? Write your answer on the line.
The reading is 1300 rpm
